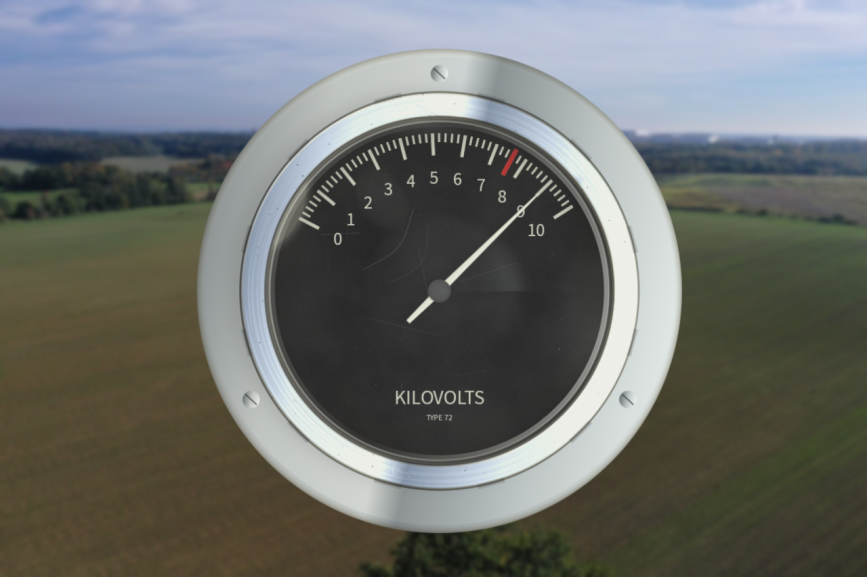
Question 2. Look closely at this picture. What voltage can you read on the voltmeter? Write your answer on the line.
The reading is 9 kV
